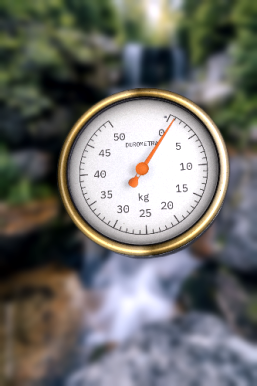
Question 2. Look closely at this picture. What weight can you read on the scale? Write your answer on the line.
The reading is 1 kg
